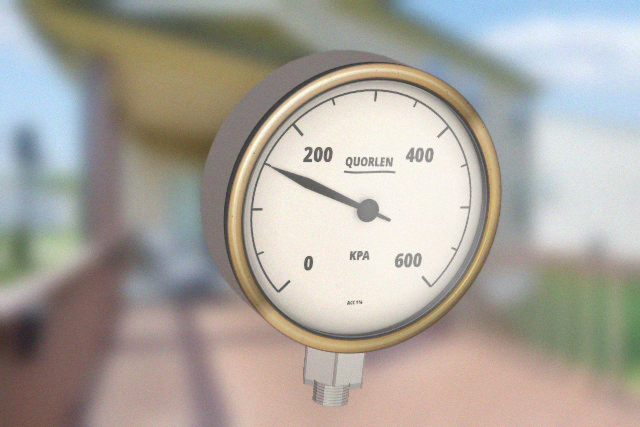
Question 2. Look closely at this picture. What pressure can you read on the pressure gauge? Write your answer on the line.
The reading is 150 kPa
